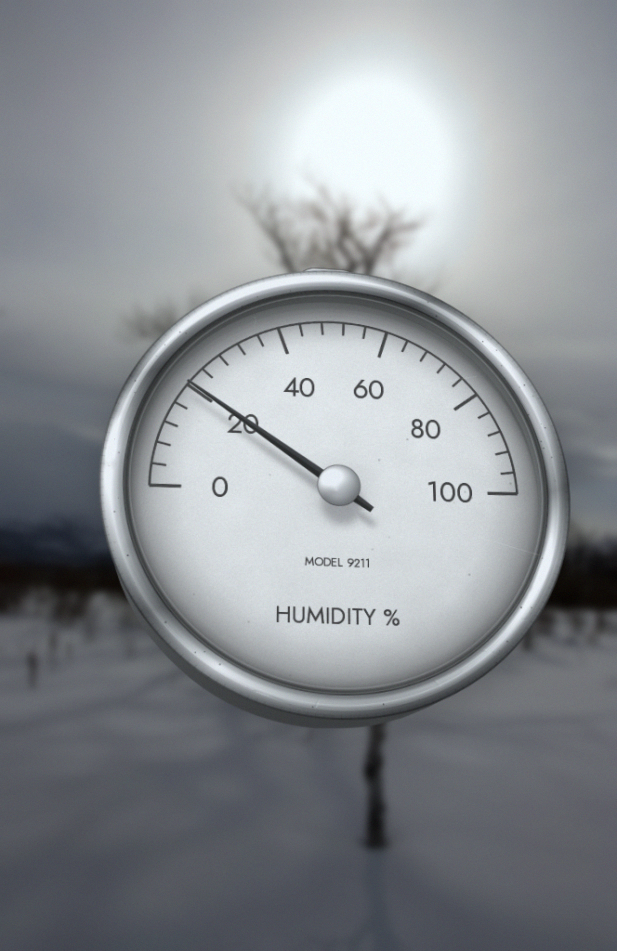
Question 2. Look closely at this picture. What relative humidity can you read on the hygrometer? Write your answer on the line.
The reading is 20 %
